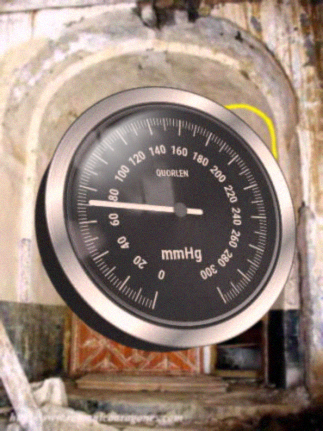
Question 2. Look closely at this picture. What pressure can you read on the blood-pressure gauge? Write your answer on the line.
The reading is 70 mmHg
